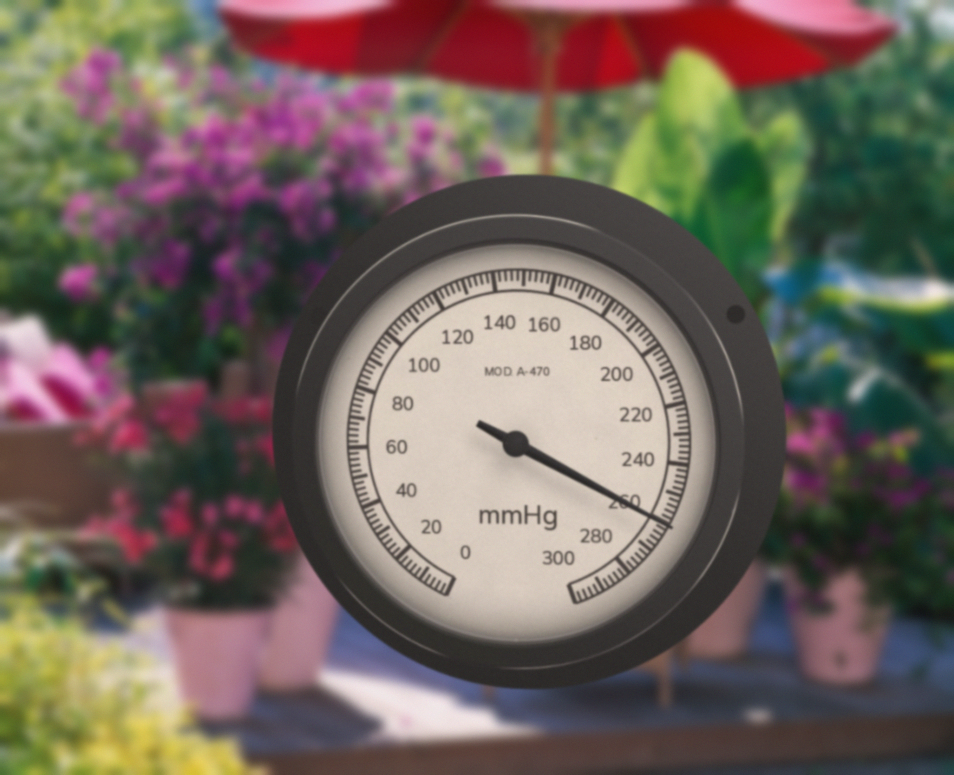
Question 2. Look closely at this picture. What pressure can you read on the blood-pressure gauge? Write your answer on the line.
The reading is 260 mmHg
